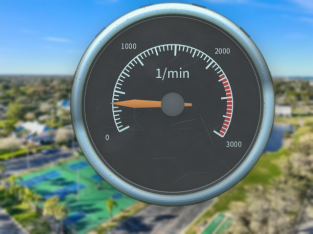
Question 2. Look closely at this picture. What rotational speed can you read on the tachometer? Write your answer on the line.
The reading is 350 rpm
